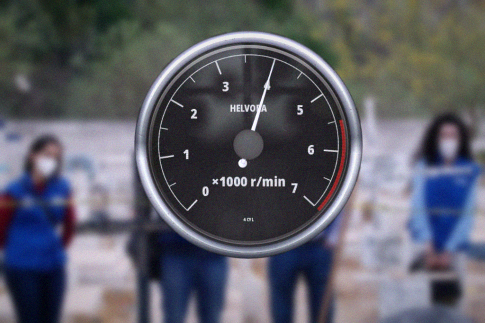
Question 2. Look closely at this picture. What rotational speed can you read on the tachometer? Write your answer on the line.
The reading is 4000 rpm
